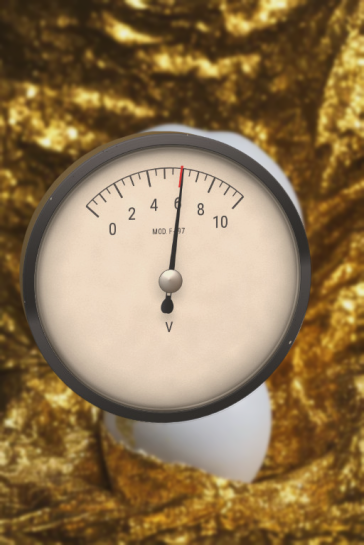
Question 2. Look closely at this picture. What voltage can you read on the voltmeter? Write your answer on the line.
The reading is 6 V
